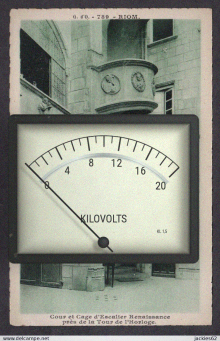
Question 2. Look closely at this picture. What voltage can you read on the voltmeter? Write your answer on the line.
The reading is 0 kV
